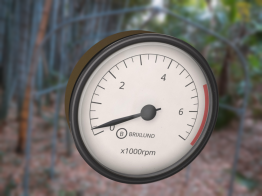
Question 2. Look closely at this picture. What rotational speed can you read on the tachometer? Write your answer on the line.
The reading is 250 rpm
